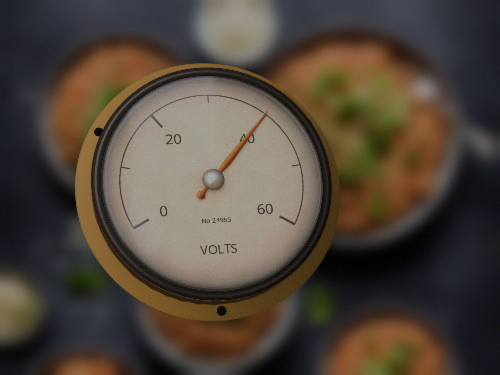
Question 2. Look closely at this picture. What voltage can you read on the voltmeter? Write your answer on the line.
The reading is 40 V
